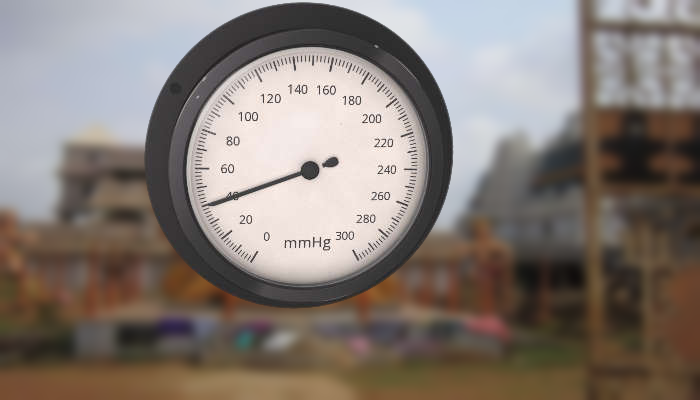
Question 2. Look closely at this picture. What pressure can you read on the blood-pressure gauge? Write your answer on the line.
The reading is 40 mmHg
